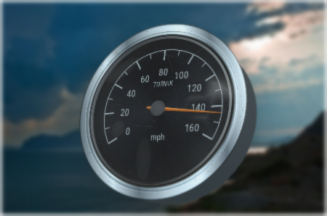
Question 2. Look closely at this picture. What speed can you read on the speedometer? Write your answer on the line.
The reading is 145 mph
